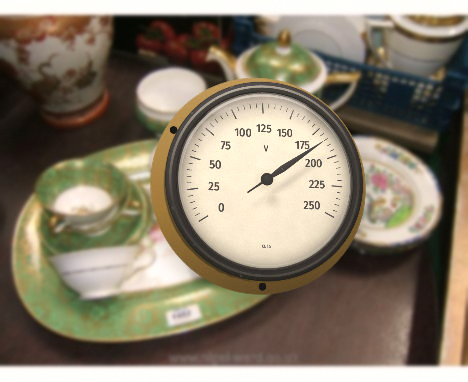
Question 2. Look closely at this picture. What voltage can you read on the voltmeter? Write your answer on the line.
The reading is 185 V
